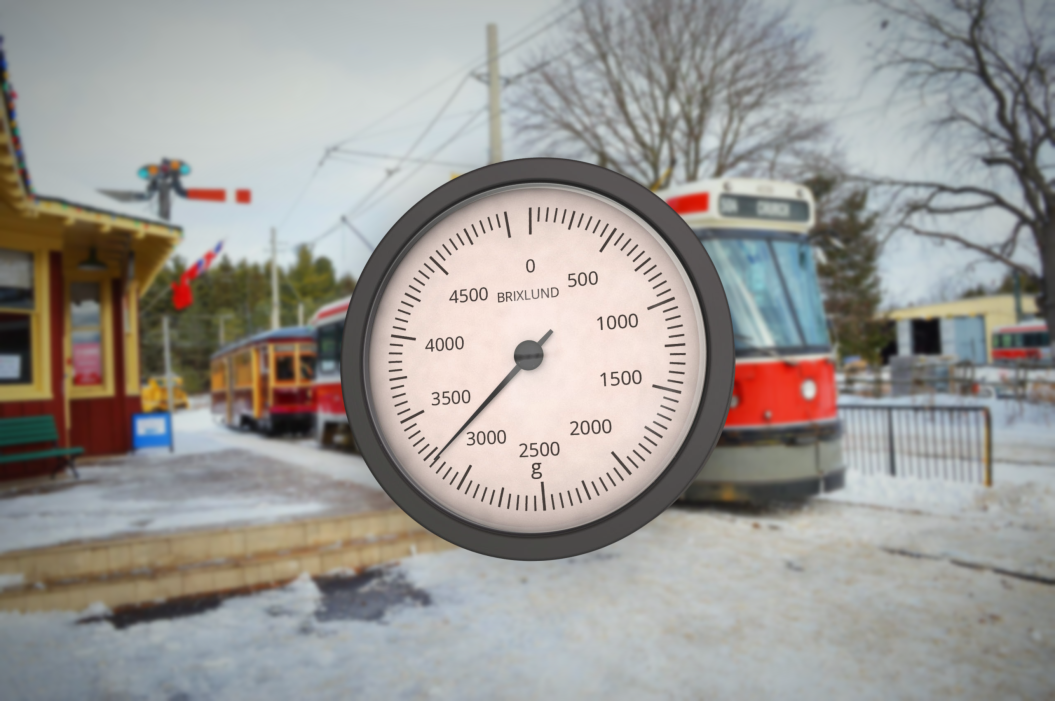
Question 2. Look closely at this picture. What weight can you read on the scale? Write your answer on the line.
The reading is 3200 g
